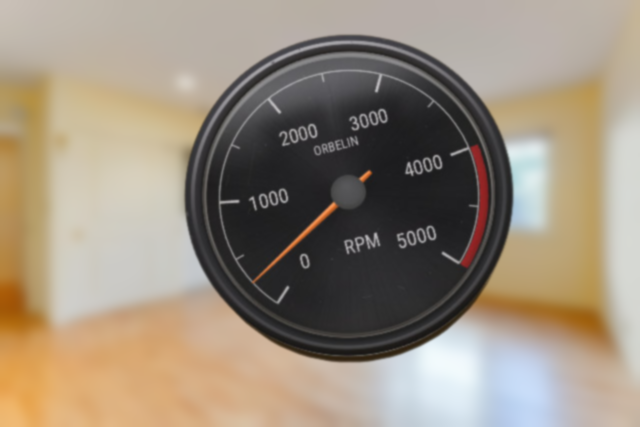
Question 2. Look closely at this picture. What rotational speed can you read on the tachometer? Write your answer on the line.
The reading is 250 rpm
